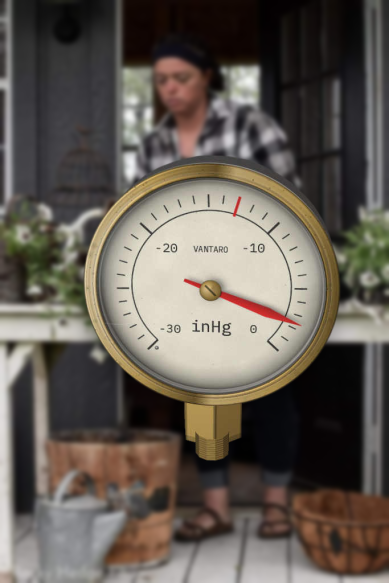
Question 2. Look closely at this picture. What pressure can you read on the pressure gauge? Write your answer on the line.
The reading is -2.5 inHg
